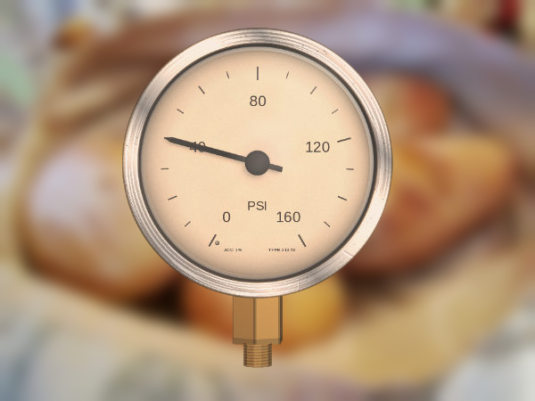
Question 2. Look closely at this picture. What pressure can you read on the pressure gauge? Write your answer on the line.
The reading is 40 psi
